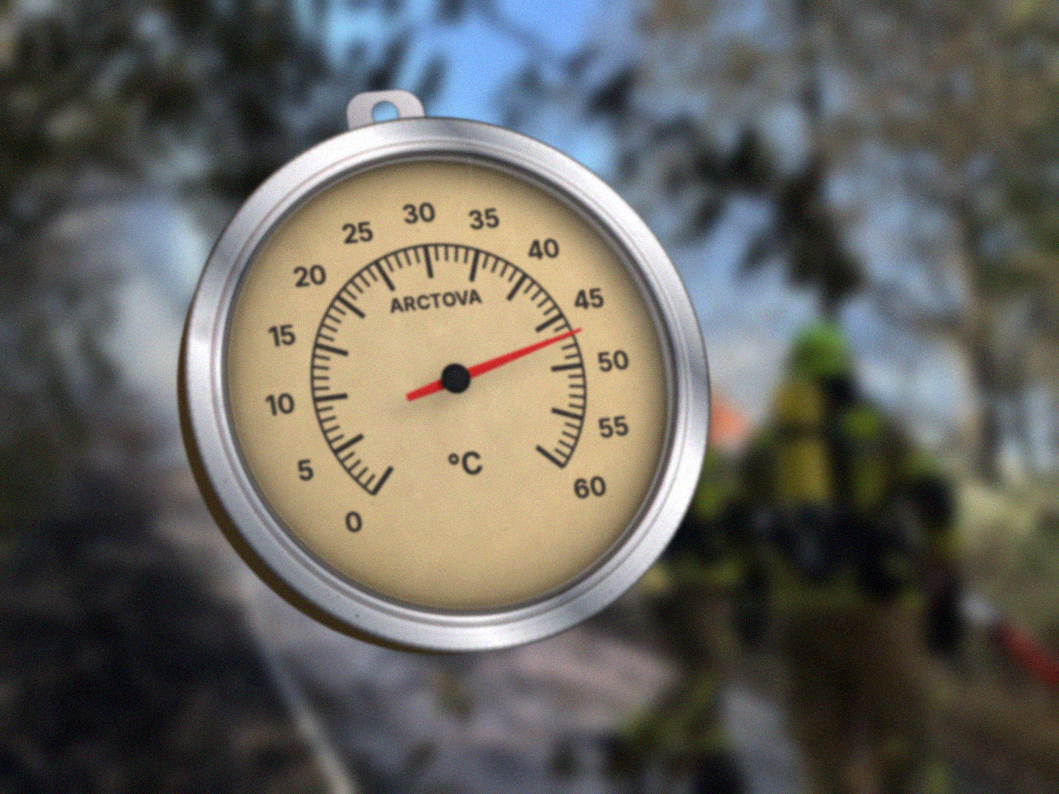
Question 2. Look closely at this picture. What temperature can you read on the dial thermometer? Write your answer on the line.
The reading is 47 °C
